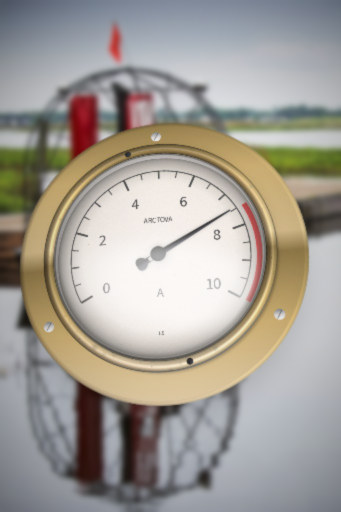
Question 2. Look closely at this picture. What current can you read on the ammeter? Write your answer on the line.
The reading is 7.5 A
